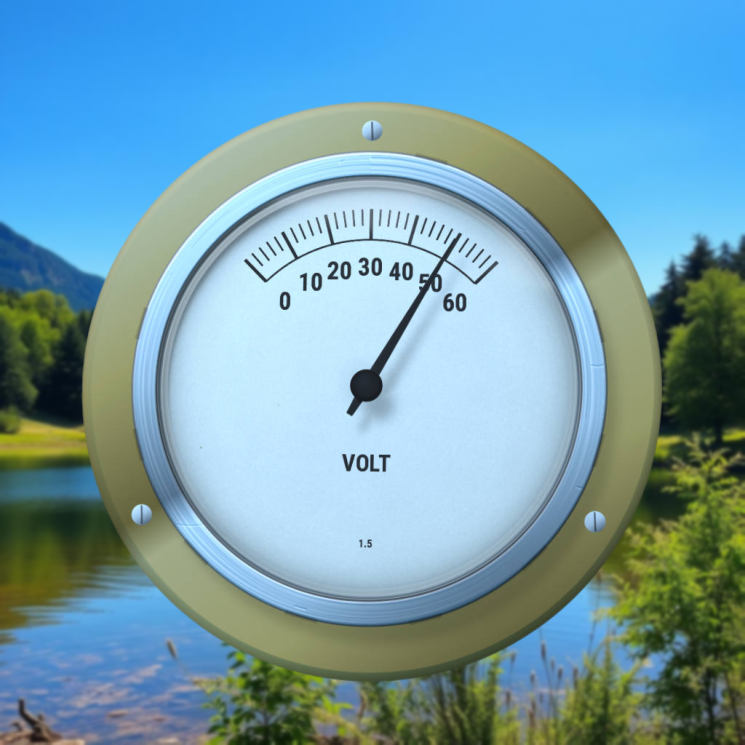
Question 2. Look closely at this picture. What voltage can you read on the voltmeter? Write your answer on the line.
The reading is 50 V
